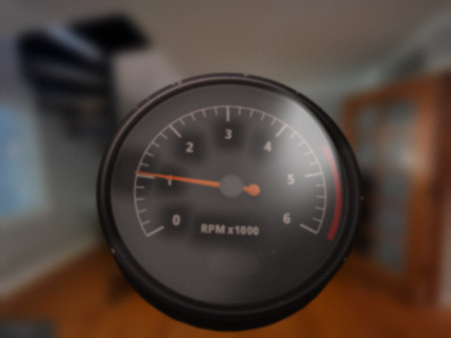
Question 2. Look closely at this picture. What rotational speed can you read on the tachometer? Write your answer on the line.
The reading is 1000 rpm
